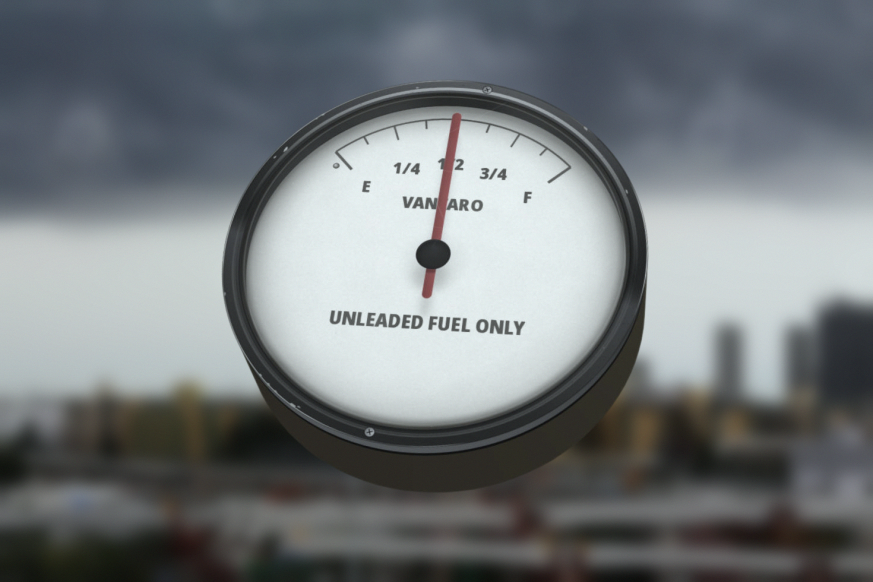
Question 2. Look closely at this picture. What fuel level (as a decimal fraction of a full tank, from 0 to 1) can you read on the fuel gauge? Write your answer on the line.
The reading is 0.5
